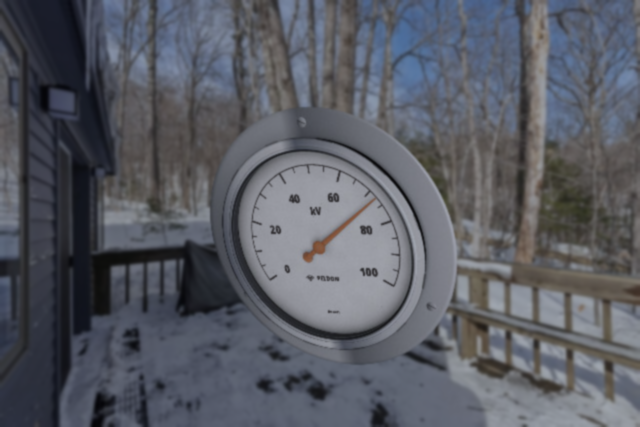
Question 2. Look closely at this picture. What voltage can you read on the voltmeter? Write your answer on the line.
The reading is 72.5 kV
